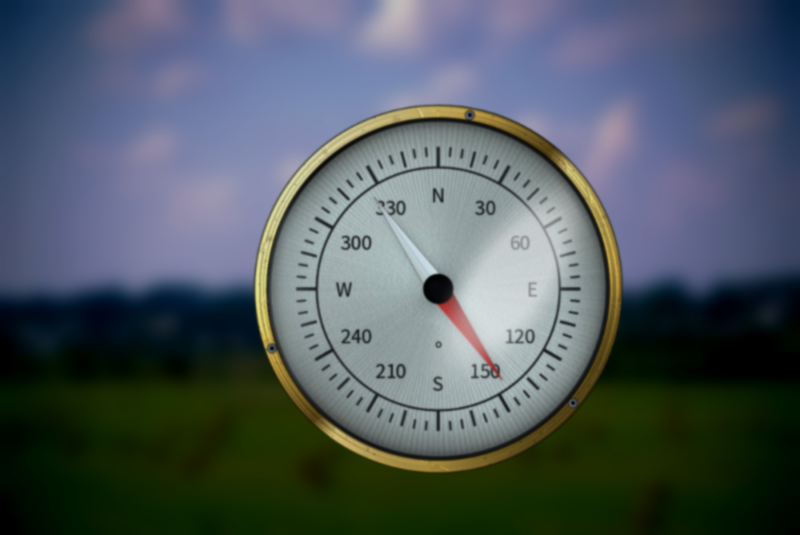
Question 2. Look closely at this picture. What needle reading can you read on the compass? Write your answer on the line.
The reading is 145 °
